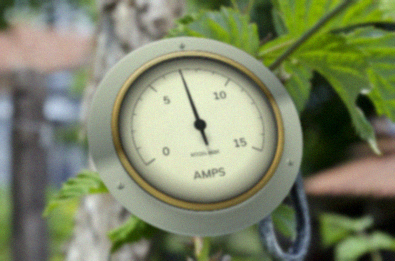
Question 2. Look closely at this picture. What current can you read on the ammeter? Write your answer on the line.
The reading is 7 A
